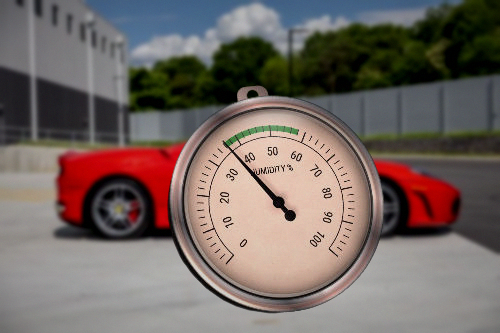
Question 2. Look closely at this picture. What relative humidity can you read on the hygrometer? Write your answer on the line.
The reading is 36 %
